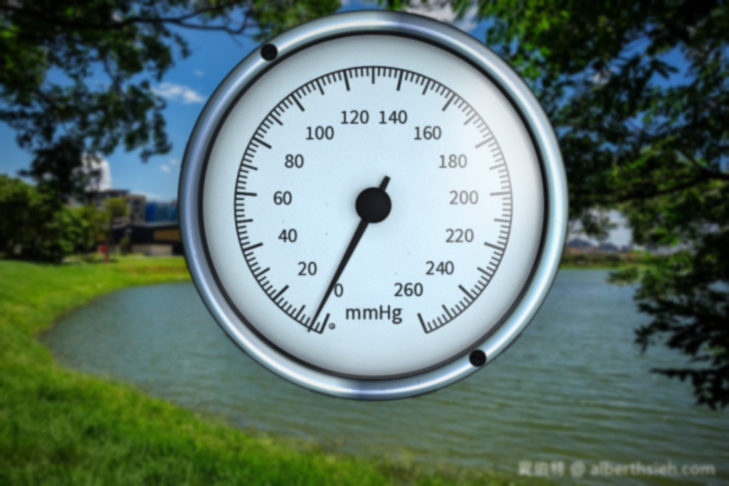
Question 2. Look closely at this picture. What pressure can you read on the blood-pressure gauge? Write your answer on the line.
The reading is 4 mmHg
